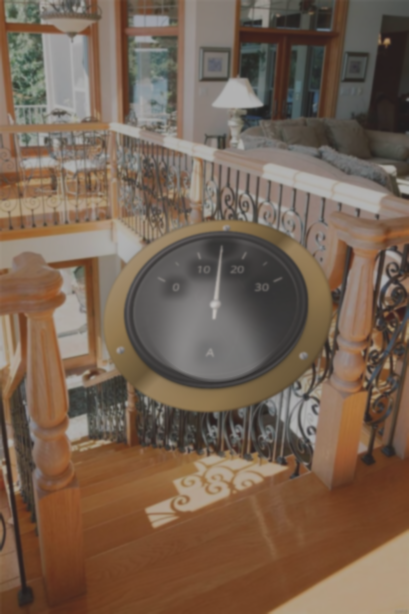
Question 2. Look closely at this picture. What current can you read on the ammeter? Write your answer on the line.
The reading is 15 A
